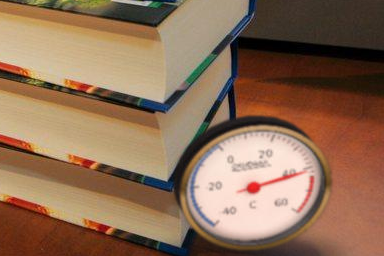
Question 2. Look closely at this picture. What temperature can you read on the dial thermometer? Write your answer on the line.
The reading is 40 °C
